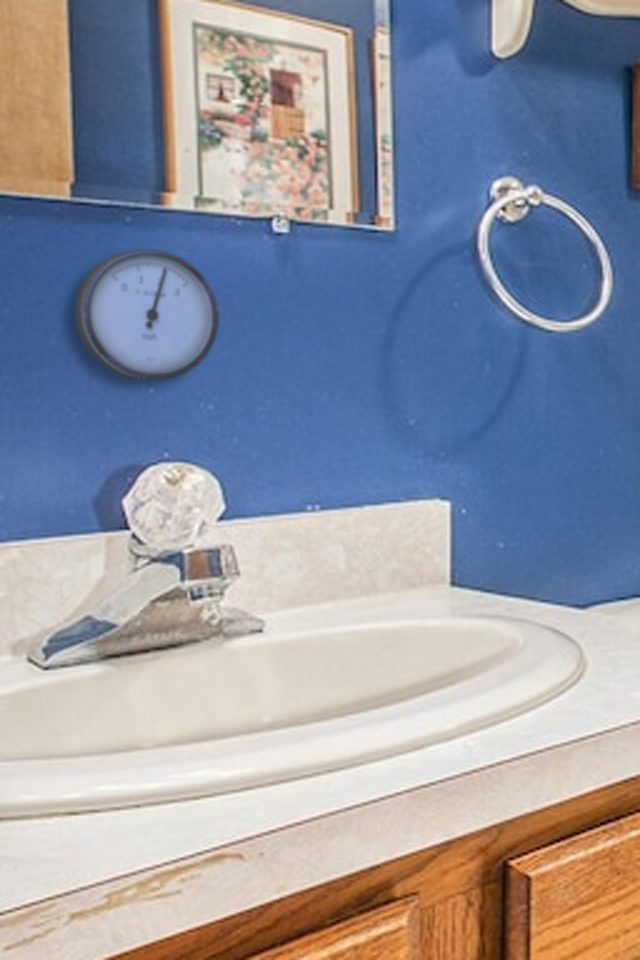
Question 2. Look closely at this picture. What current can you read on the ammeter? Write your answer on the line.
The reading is 2 mA
